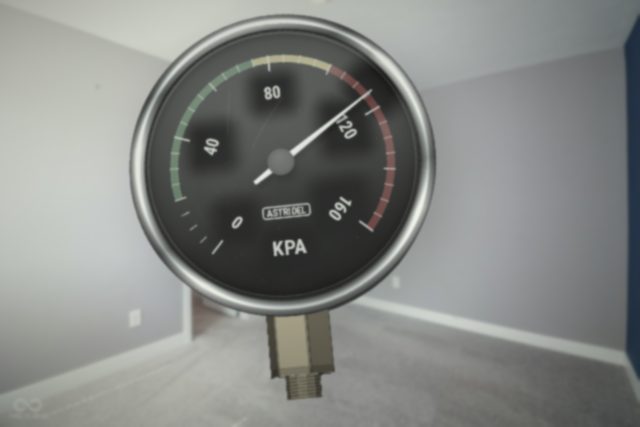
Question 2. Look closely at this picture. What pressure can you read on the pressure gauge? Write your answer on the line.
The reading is 115 kPa
